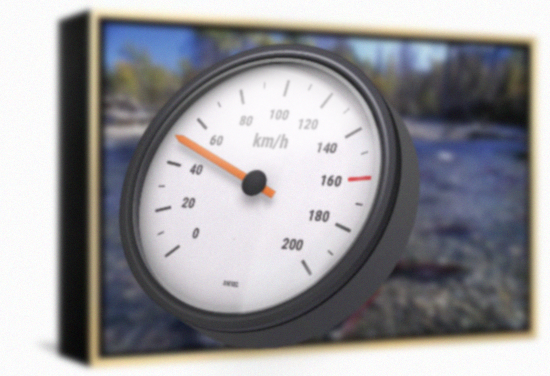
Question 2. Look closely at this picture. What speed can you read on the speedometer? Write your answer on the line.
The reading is 50 km/h
